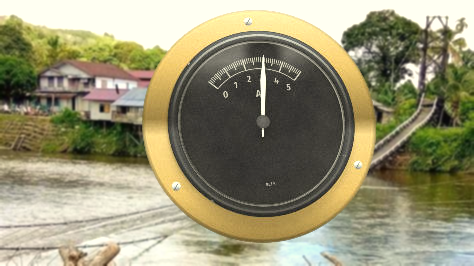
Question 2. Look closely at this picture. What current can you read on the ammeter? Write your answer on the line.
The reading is 3 A
